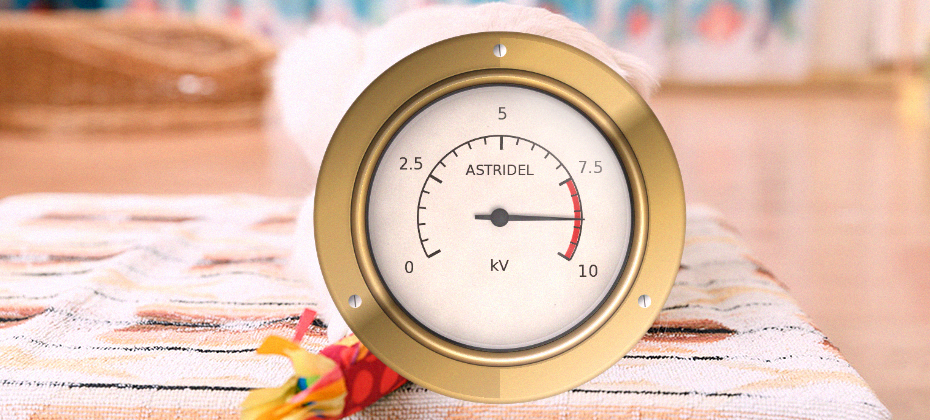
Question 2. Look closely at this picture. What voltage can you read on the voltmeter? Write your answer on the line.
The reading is 8.75 kV
